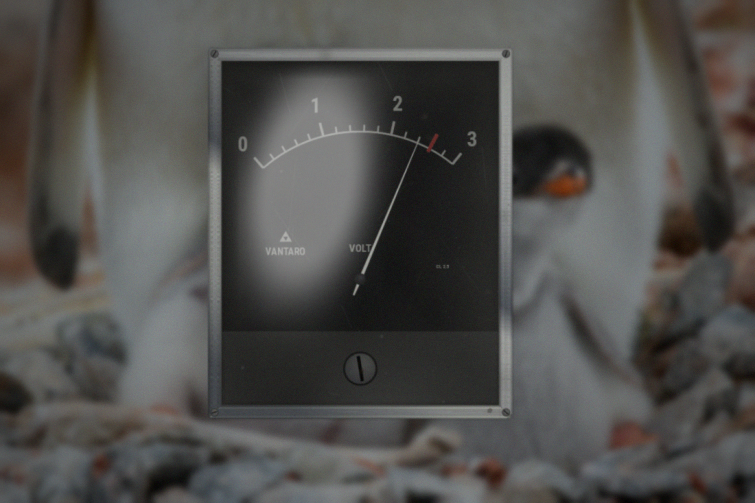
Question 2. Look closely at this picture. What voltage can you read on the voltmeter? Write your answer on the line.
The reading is 2.4 V
